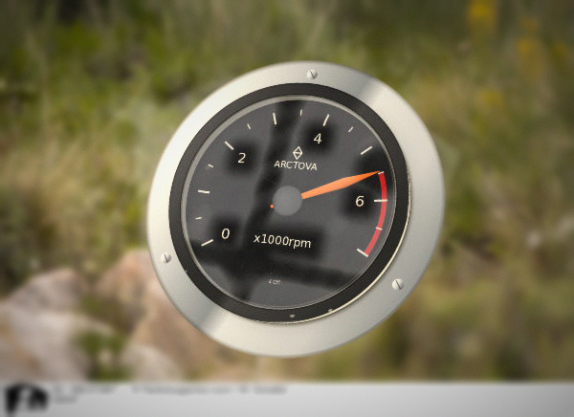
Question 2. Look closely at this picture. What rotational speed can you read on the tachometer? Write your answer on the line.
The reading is 5500 rpm
